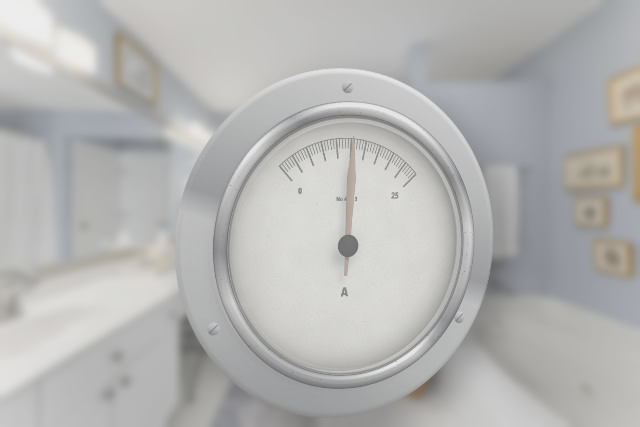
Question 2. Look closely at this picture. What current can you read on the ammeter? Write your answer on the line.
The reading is 12.5 A
